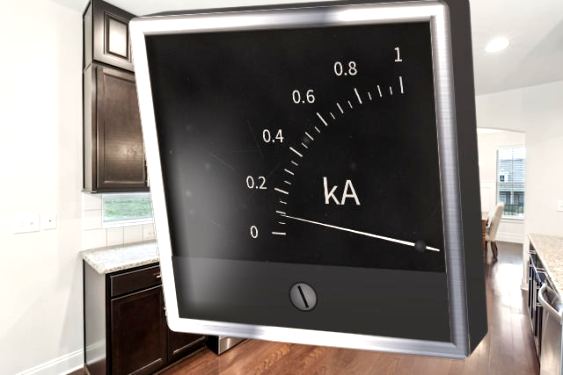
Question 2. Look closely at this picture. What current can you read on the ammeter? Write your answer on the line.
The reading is 0.1 kA
